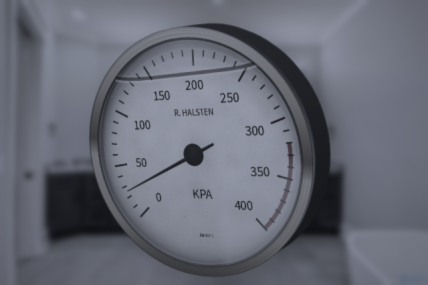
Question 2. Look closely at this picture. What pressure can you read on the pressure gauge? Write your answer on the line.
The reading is 25 kPa
